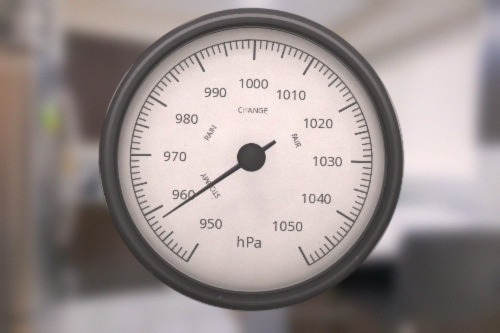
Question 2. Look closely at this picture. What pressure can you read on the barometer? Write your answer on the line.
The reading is 958 hPa
